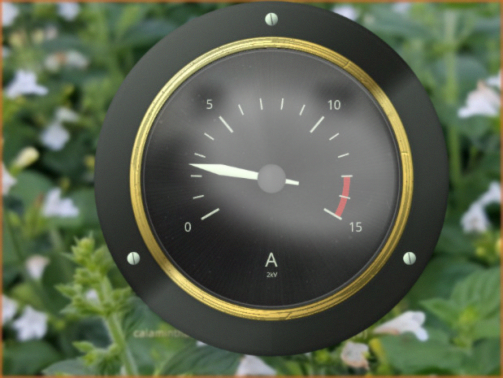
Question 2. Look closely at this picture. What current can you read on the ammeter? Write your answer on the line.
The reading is 2.5 A
